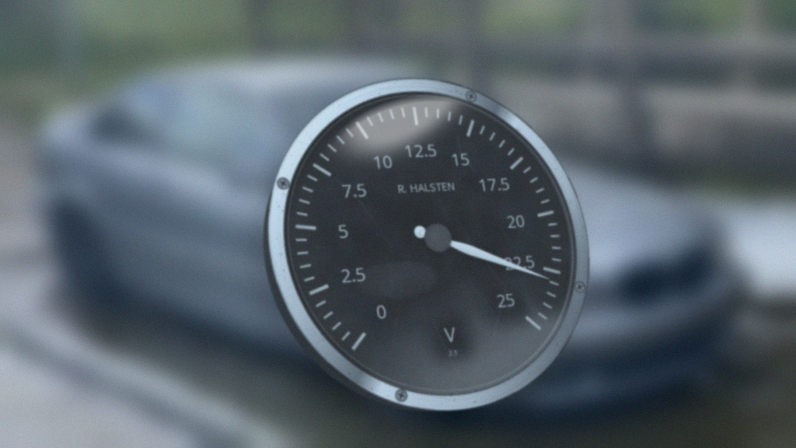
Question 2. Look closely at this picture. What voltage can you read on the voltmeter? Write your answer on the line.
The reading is 23 V
